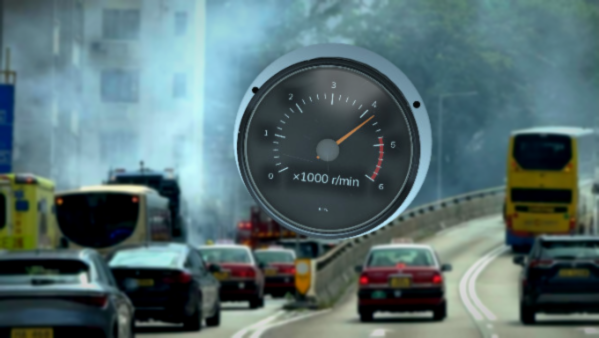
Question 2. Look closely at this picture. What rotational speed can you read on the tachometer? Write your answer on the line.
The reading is 4200 rpm
